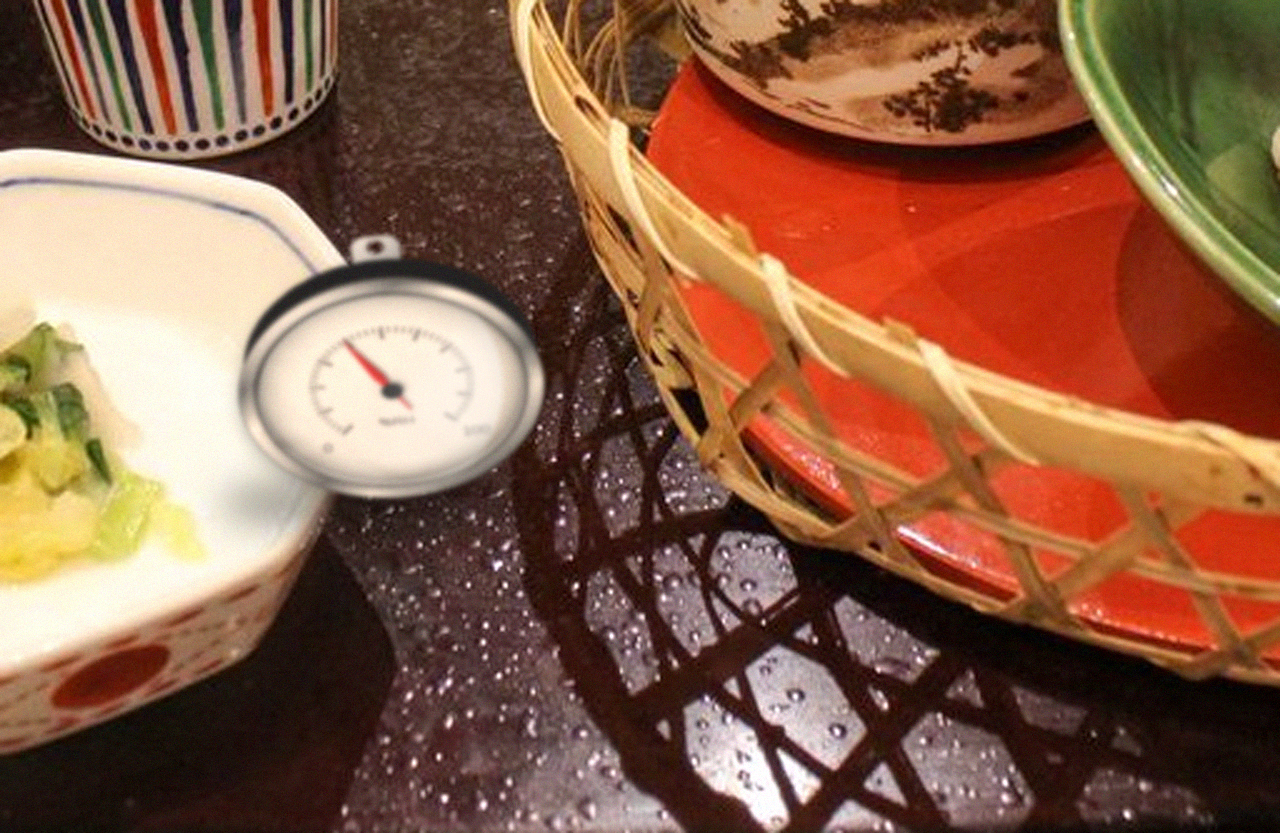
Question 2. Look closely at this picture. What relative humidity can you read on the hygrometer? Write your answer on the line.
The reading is 40 %
